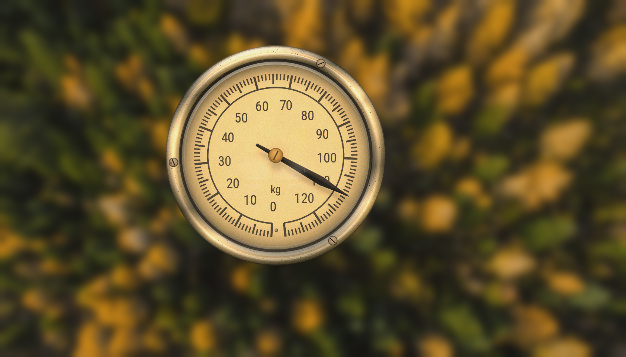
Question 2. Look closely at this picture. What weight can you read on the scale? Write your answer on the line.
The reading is 110 kg
